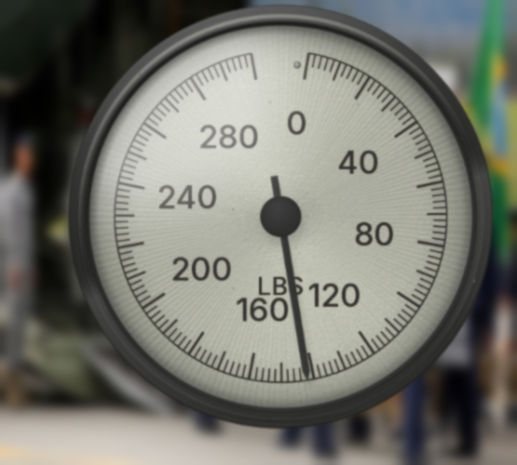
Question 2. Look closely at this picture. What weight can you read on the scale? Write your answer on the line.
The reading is 142 lb
